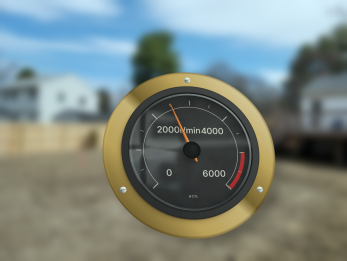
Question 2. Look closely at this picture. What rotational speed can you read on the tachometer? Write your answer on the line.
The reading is 2500 rpm
